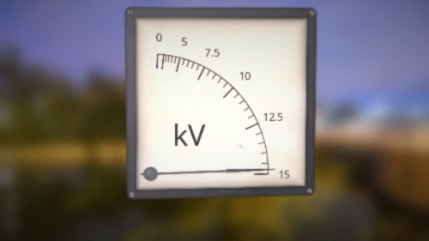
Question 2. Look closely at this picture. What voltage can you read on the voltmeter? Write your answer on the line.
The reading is 14.75 kV
